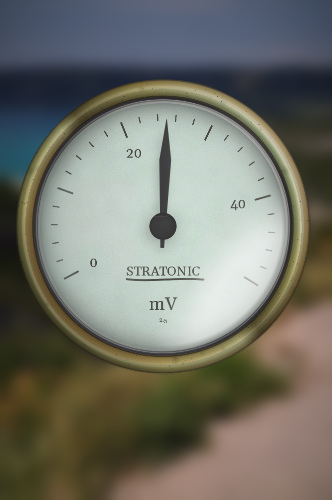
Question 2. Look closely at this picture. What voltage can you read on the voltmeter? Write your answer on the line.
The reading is 25 mV
